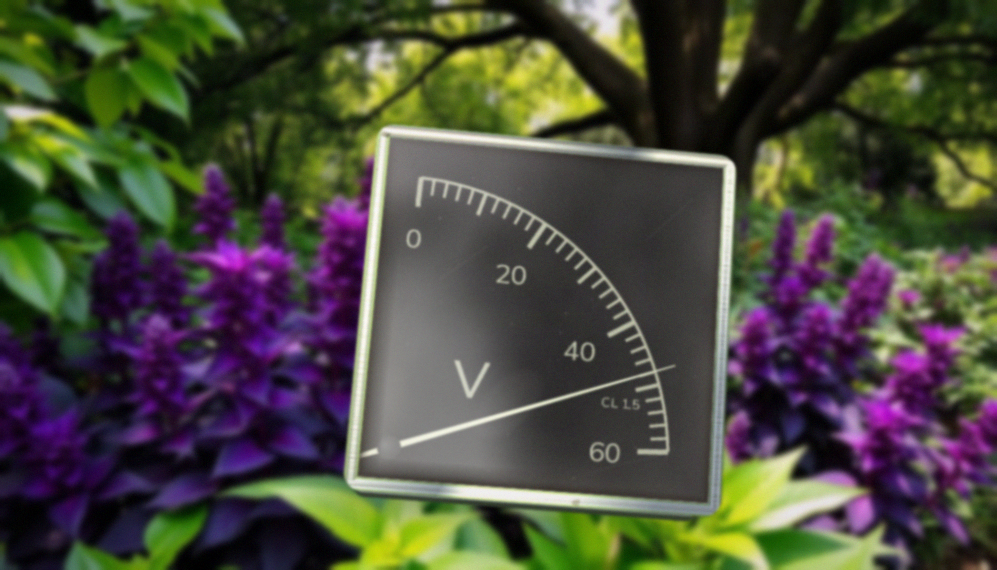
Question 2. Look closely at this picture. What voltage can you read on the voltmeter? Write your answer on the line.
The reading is 48 V
